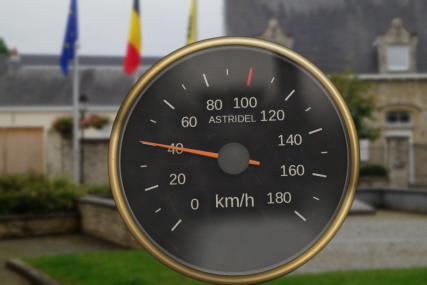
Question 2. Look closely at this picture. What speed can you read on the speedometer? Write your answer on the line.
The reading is 40 km/h
